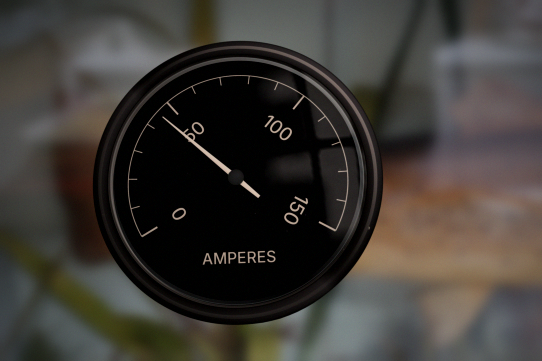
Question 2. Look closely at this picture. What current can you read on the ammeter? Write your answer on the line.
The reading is 45 A
